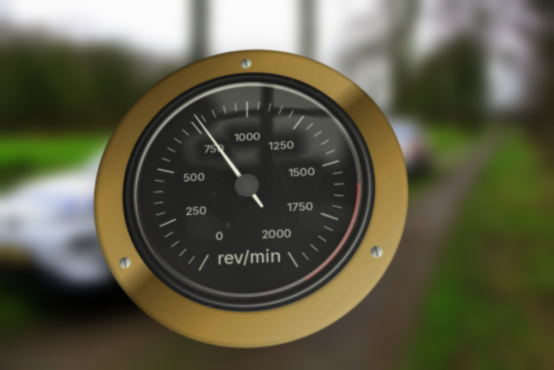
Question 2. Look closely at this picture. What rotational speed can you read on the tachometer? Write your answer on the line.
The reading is 775 rpm
